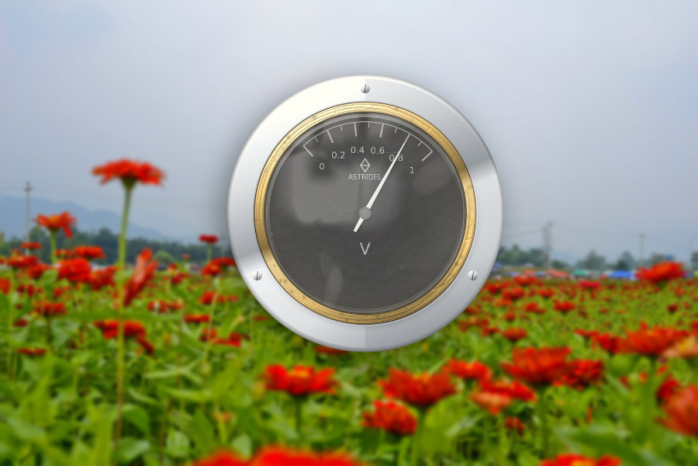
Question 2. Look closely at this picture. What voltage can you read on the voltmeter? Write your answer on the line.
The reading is 0.8 V
